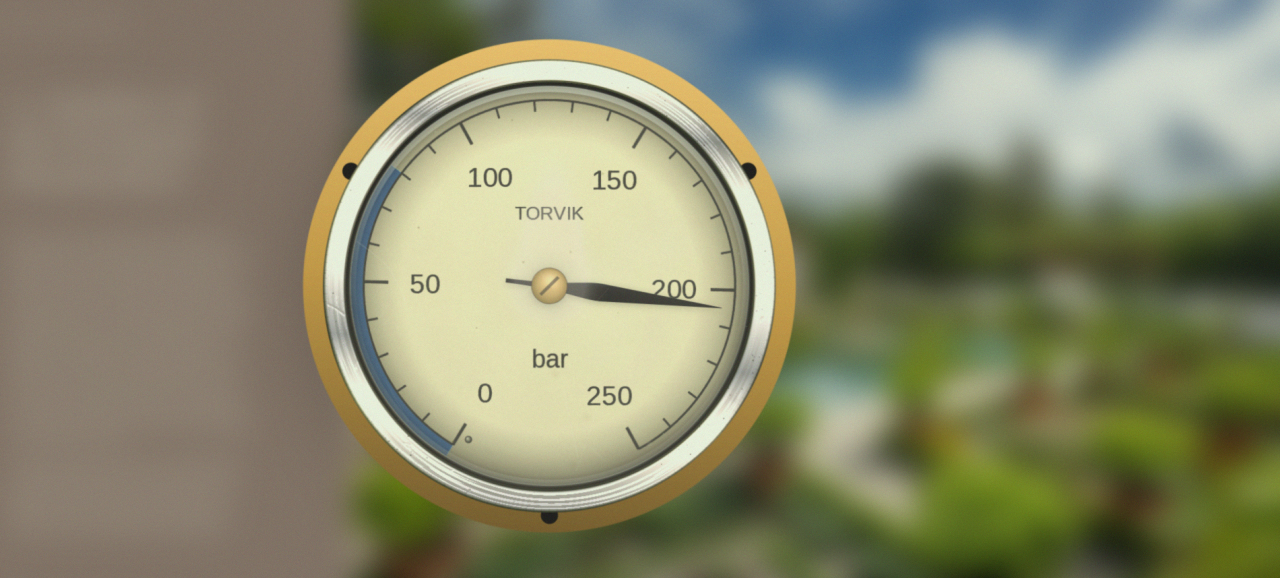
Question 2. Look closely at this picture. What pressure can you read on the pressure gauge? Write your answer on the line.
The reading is 205 bar
